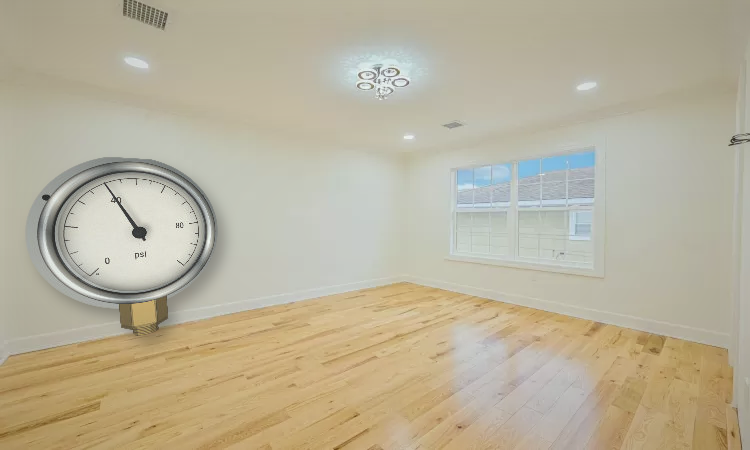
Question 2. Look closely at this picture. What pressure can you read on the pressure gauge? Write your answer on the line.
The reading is 40 psi
